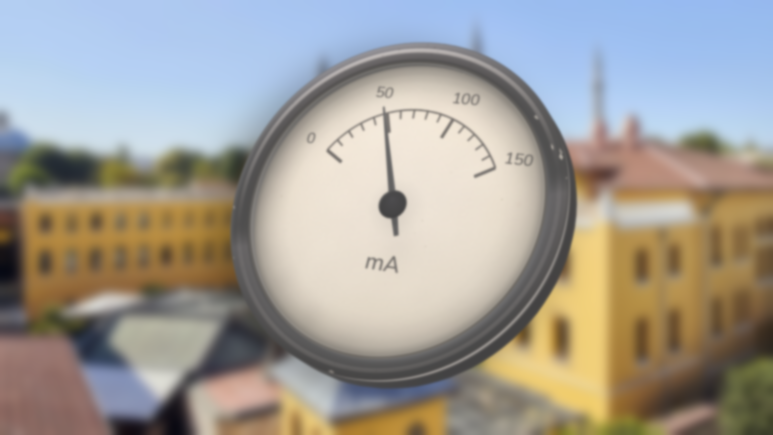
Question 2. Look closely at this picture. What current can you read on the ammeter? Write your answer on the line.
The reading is 50 mA
